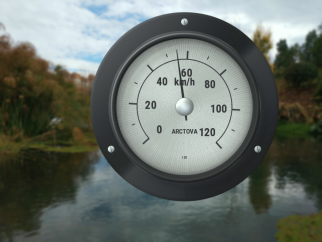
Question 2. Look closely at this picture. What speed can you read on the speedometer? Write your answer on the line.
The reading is 55 km/h
